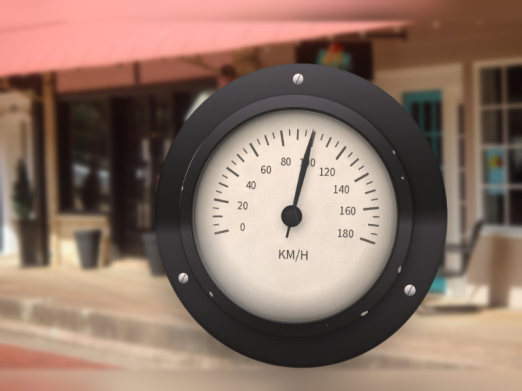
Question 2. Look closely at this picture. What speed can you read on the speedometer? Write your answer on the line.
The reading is 100 km/h
